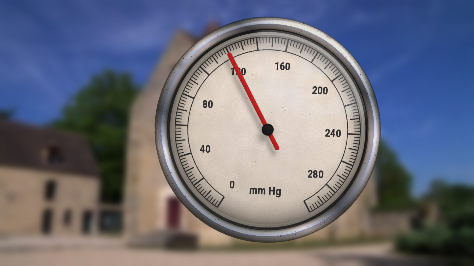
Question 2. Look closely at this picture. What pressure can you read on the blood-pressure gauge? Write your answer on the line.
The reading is 120 mmHg
